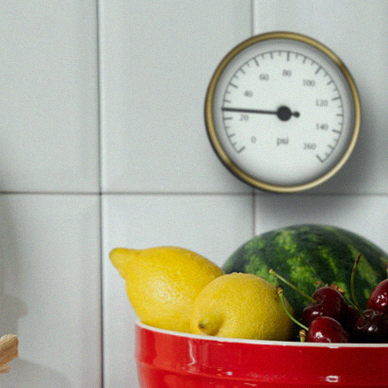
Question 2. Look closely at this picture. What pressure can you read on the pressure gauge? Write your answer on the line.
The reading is 25 psi
